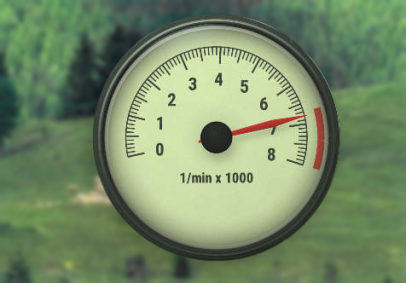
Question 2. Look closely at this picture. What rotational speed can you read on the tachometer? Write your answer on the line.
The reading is 6800 rpm
